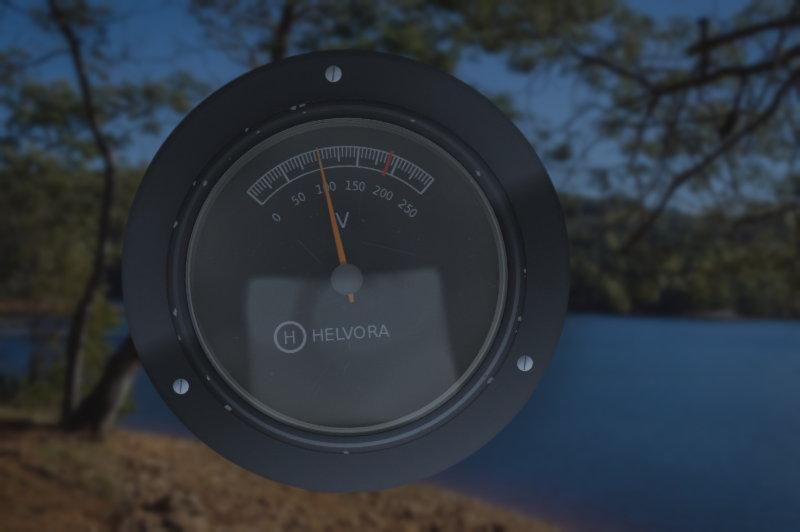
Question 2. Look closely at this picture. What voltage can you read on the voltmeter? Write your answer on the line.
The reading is 100 V
